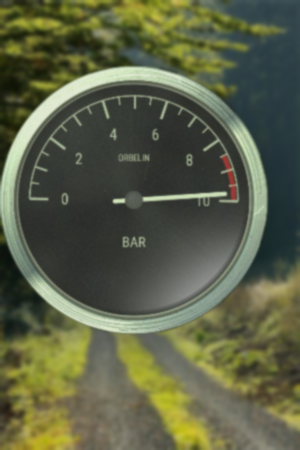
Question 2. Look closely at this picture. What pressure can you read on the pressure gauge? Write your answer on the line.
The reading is 9.75 bar
